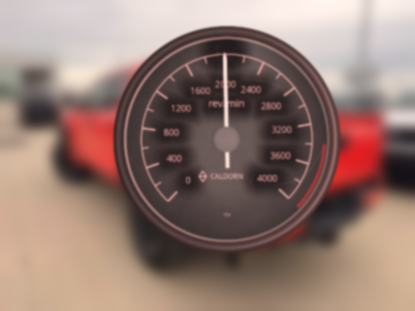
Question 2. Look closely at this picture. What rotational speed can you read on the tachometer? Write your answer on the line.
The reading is 2000 rpm
